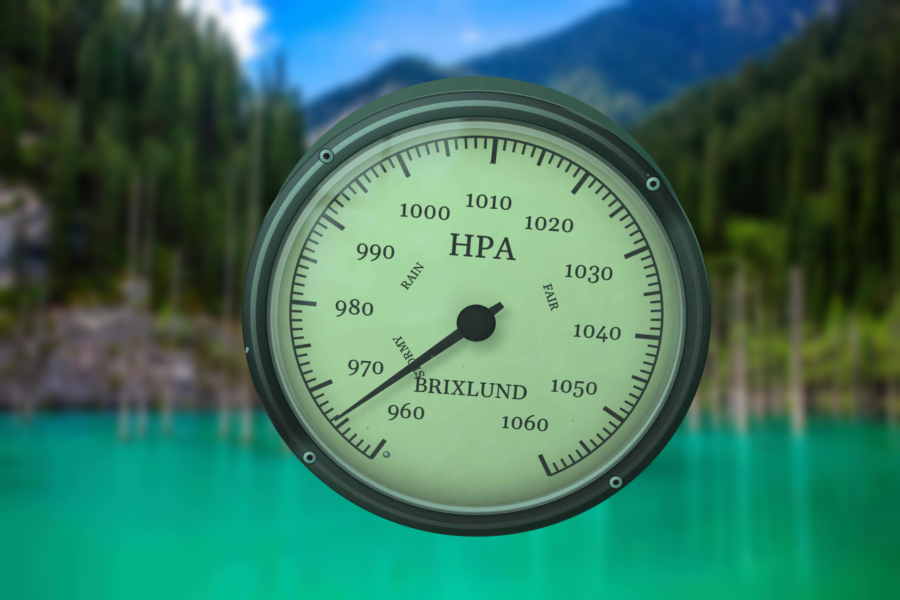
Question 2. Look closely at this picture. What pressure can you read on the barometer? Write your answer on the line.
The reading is 966 hPa
